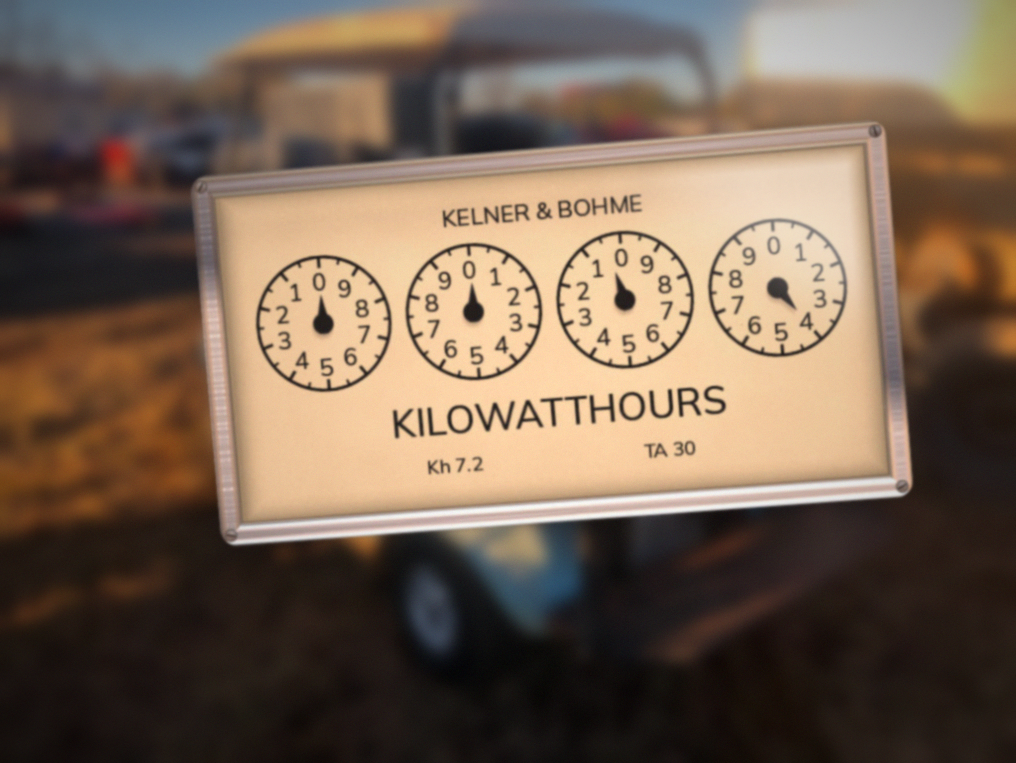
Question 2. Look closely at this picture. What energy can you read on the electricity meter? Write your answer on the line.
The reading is 4 kWh
